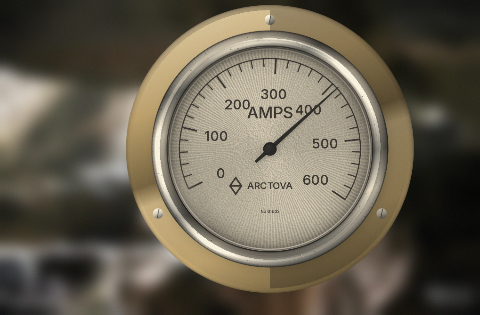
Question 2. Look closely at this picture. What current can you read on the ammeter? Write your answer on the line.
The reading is 410 A
